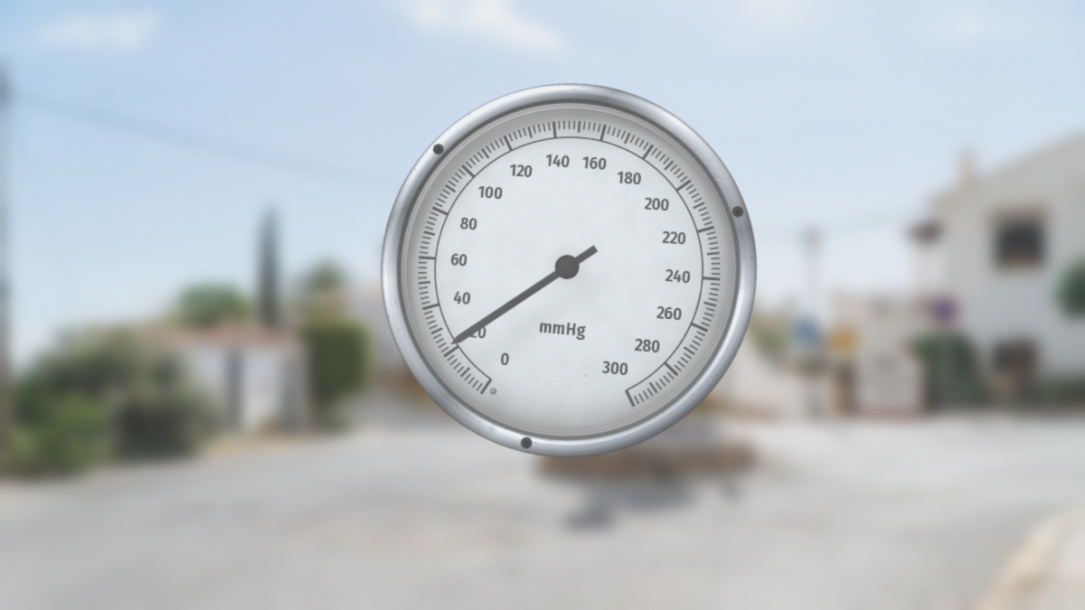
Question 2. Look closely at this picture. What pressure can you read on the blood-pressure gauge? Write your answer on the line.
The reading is 22 mmHg
